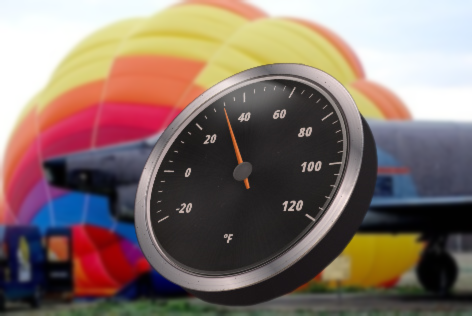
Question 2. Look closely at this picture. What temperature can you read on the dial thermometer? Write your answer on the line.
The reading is 32 °F
